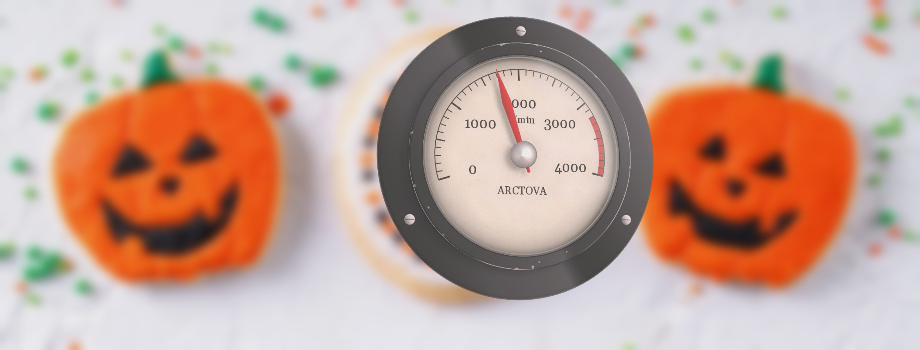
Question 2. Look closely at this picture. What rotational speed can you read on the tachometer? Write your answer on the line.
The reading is 1700 rpm
